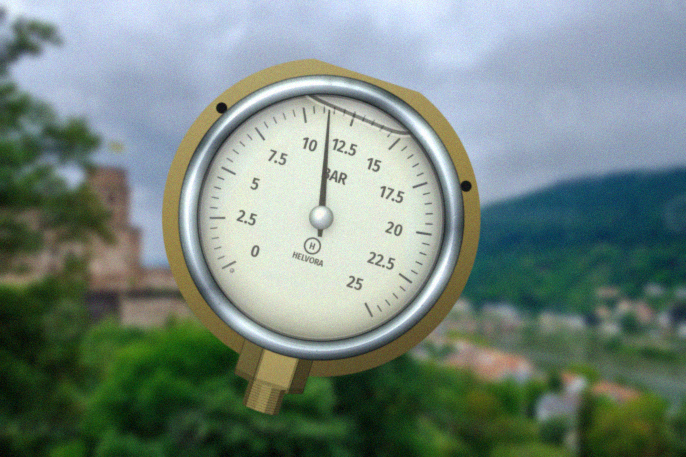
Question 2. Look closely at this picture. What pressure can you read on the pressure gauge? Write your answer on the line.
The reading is 11.25 bar
